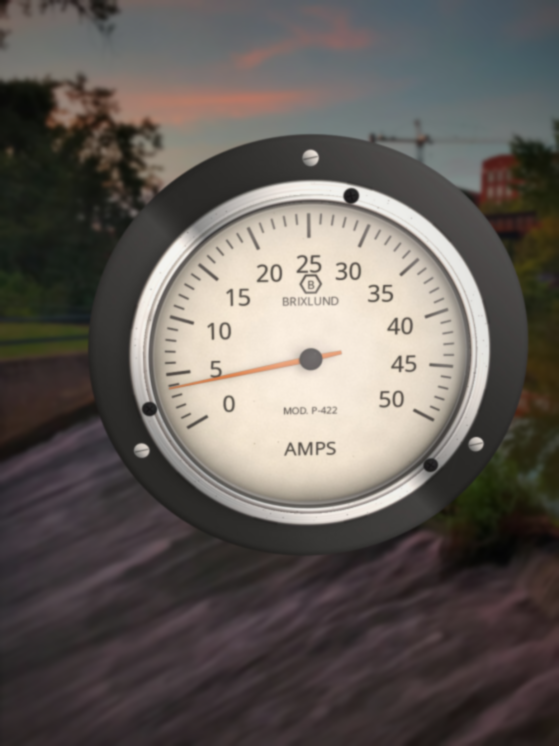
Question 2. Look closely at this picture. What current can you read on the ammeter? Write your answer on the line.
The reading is 4 A
